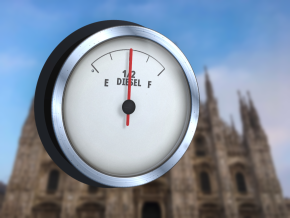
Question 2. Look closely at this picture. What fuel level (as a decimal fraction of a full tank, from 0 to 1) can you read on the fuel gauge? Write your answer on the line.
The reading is 0.5
